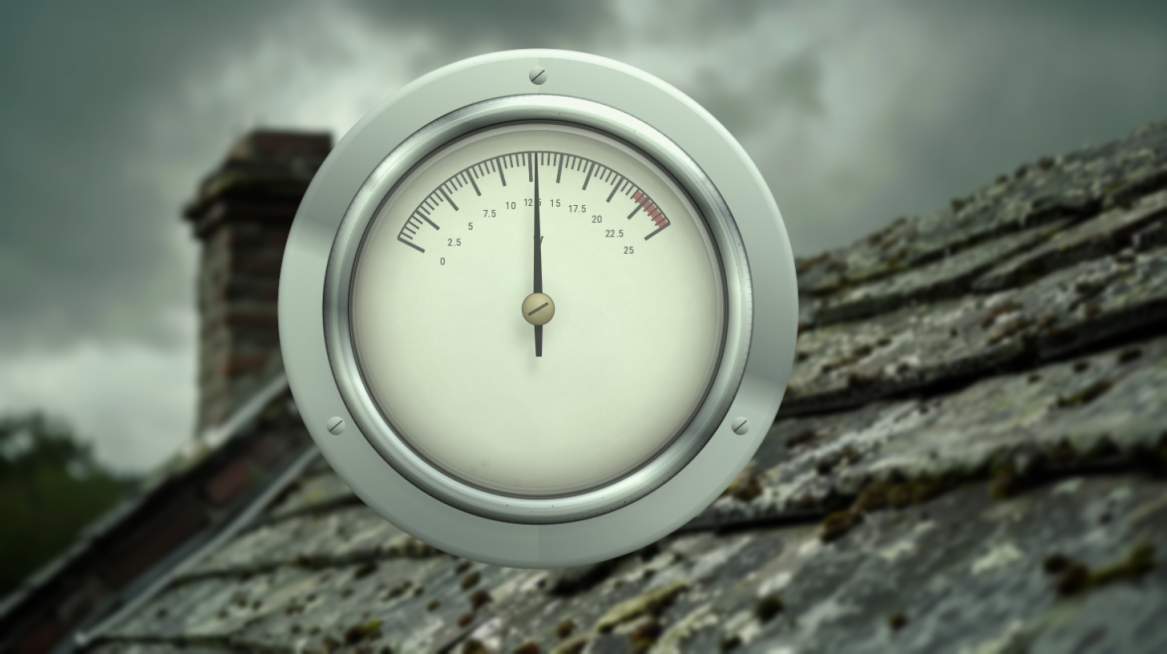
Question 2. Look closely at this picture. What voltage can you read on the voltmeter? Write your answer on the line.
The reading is 13 V
